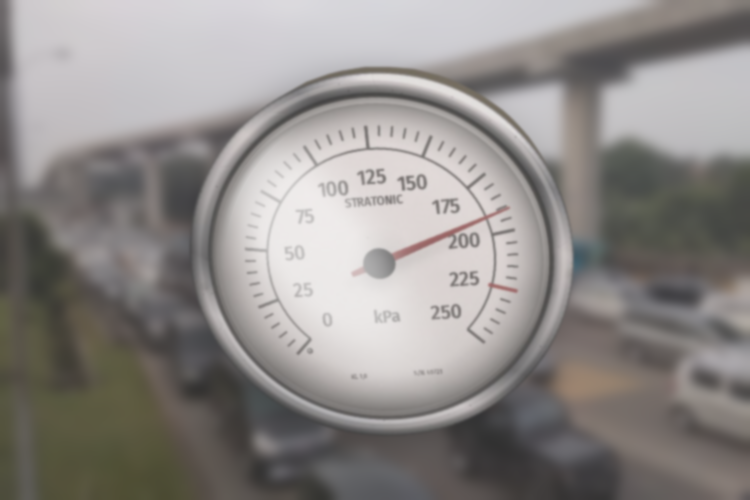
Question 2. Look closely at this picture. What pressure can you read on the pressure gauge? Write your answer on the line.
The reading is 190 kPa
